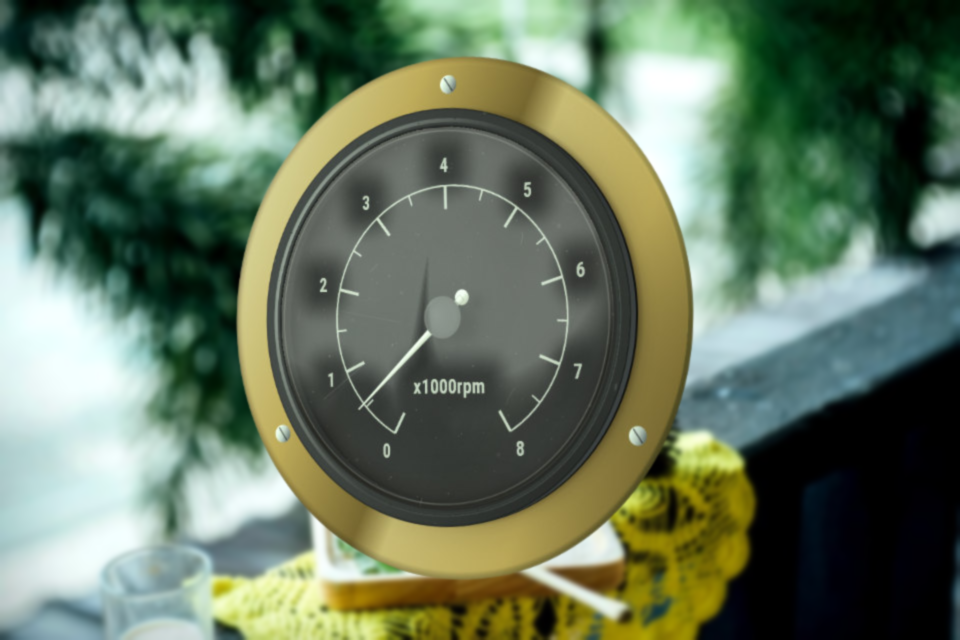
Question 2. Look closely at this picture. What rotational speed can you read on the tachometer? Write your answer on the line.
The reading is 500 rpm
